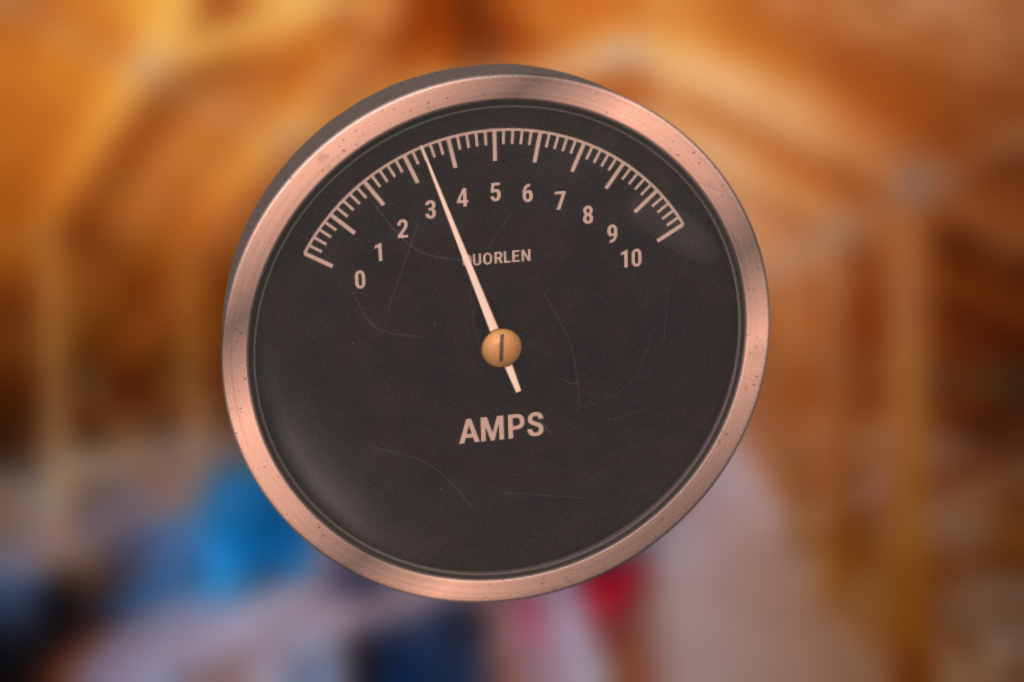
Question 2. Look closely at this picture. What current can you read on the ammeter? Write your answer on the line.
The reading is 3.4 A
